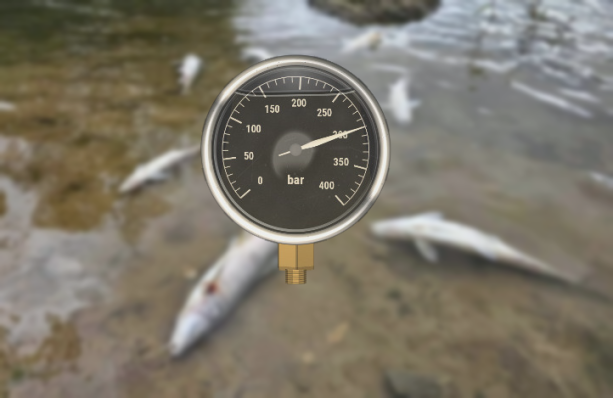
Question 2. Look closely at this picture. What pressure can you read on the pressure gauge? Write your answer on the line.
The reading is 300 bar
